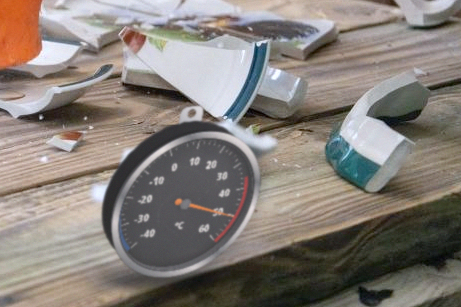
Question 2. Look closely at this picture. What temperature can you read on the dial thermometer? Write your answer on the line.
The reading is 50 °C
